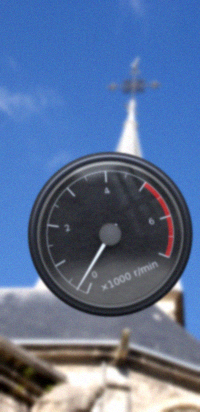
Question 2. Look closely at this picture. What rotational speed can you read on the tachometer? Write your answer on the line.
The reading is 250 rpm
